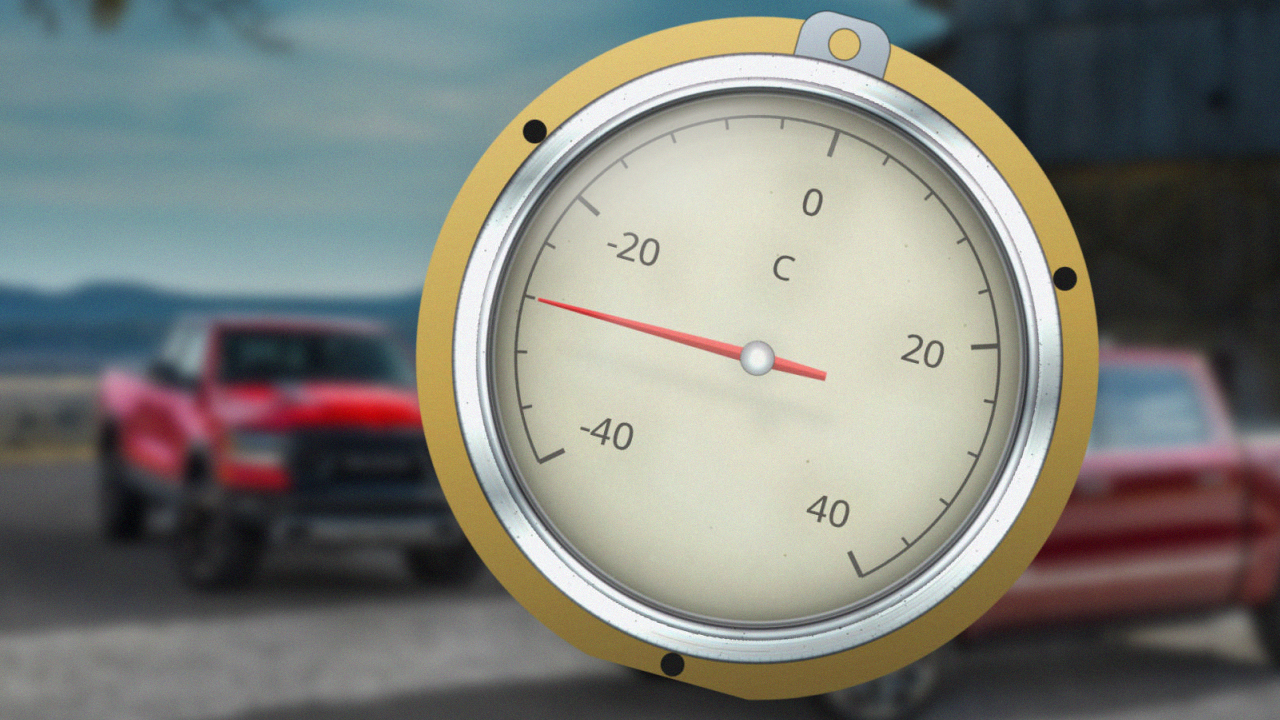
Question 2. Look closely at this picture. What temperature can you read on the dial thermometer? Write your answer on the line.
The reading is -28 °C
